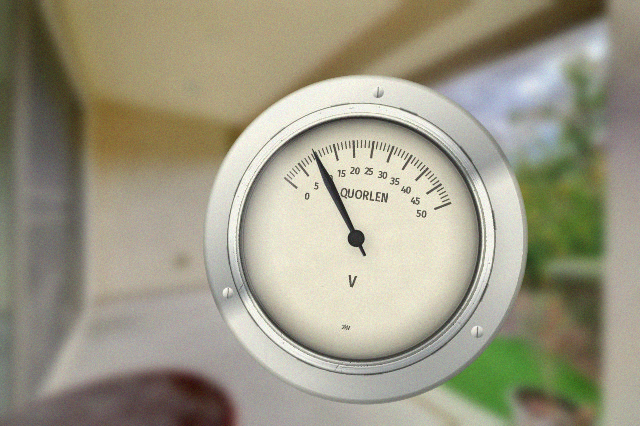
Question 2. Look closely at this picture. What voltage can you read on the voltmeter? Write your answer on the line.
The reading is 10 V
